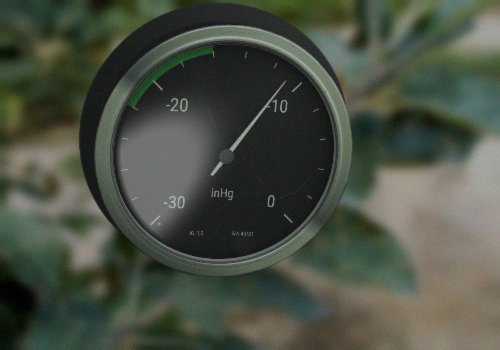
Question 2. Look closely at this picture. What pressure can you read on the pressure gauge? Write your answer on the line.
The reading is -11 inHg
